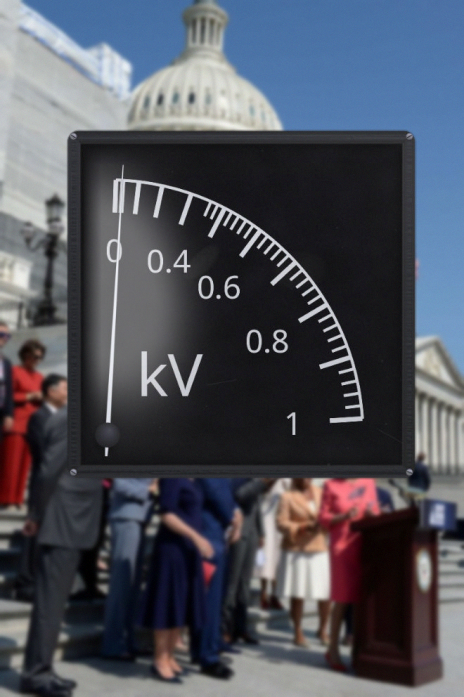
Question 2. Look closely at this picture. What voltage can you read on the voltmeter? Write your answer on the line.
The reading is 0.1 kV
